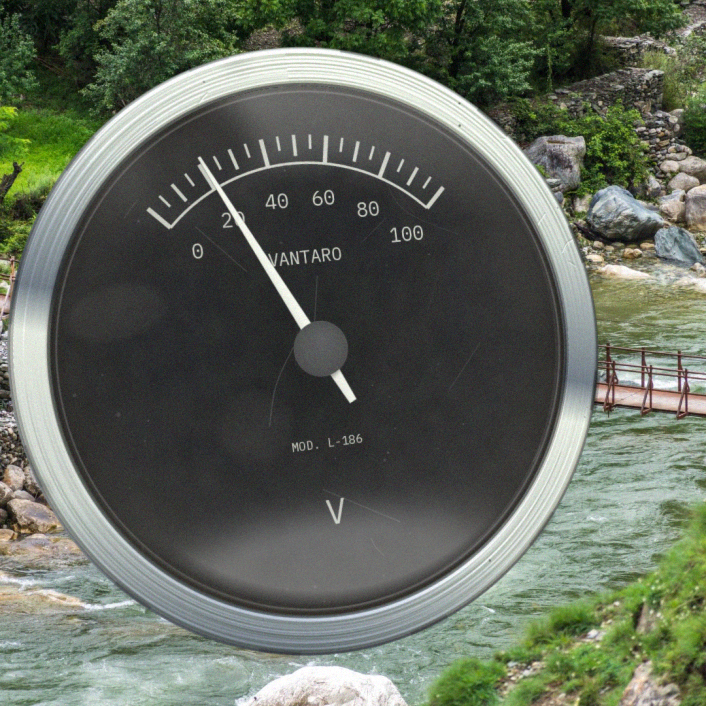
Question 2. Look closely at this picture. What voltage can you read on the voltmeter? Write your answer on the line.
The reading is 20 V
